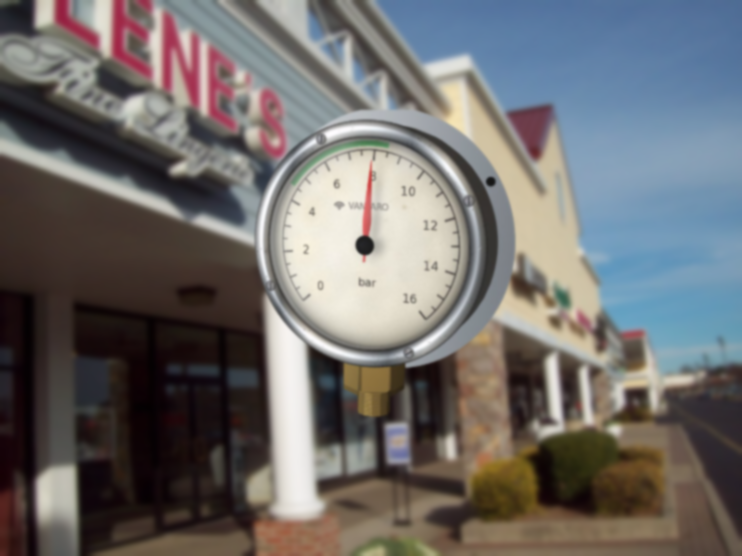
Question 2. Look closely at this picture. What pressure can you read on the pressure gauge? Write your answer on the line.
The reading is 8 bar
